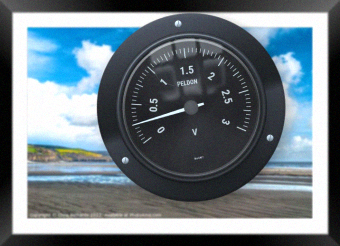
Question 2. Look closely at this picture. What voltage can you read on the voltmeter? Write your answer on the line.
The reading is 0.25 V
